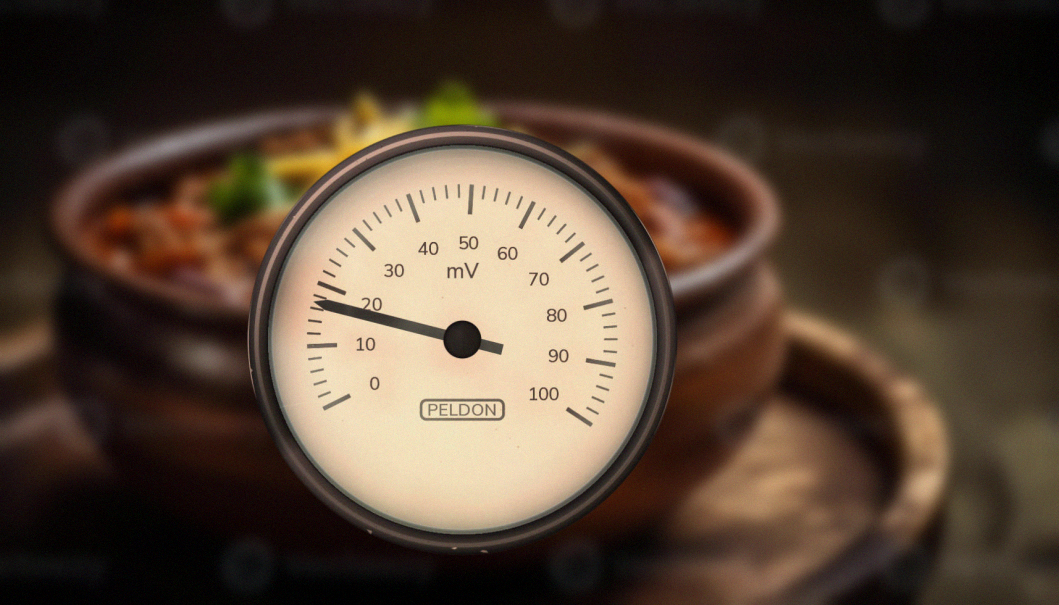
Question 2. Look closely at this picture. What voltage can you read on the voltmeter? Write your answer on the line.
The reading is 17 mV
